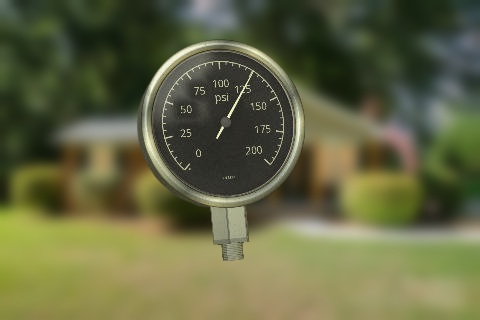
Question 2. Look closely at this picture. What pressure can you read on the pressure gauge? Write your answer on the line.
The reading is 125 psi
